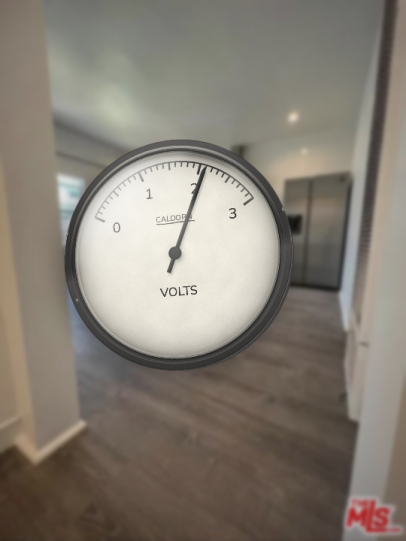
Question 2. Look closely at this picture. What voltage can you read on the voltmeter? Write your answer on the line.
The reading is 2.1 V
